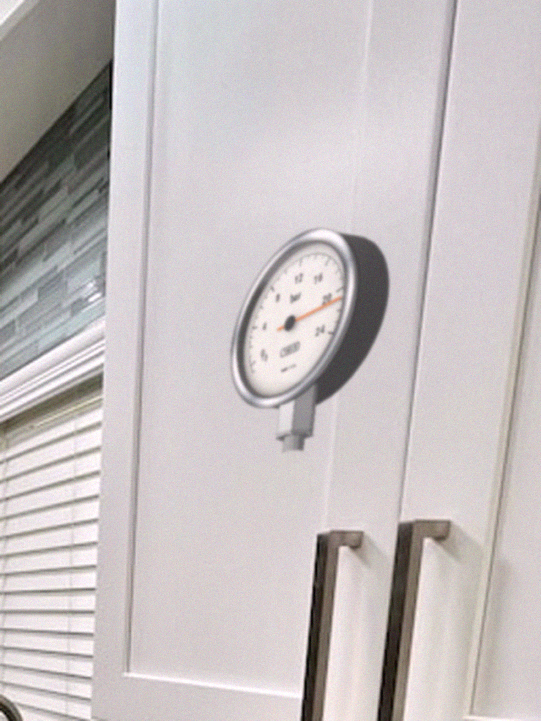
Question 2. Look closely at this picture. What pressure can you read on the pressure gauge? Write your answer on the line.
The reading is 21 bar
